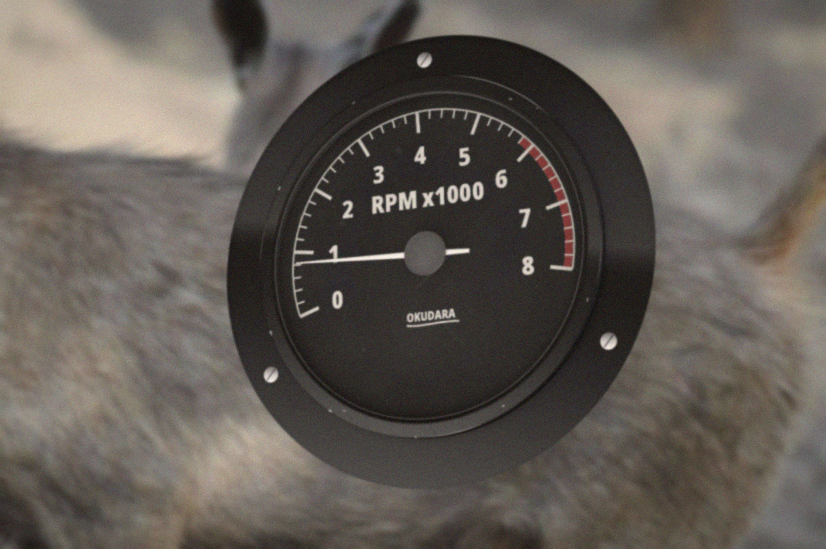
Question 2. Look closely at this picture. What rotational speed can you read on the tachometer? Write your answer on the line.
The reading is 800 rpm
